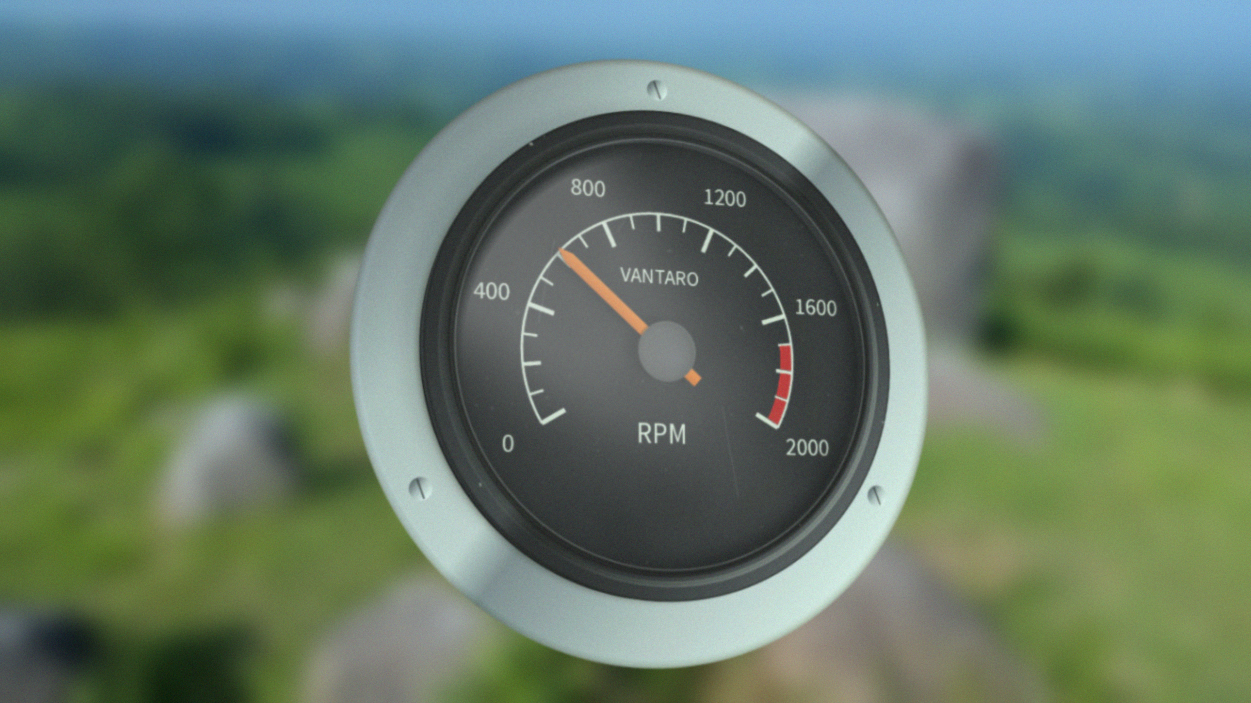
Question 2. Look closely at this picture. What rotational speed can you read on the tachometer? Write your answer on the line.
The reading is 600 rpm
